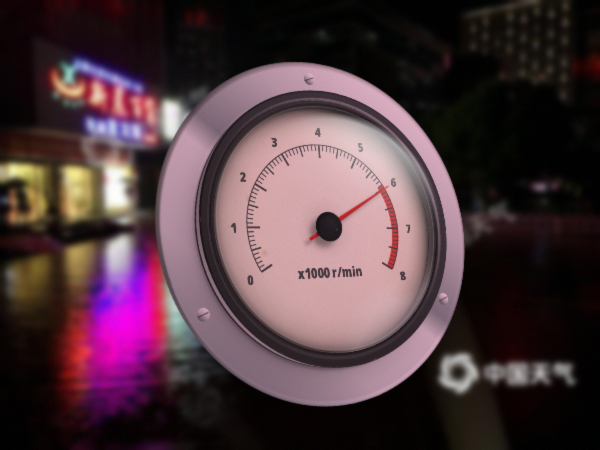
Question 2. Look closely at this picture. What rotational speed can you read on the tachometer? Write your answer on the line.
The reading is 6000 rpm
